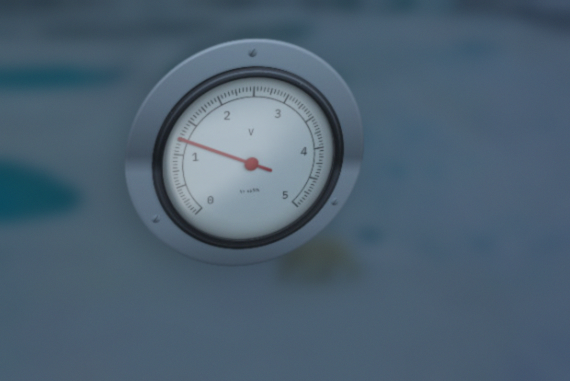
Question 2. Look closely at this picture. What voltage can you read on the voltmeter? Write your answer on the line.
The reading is 1.25 V
